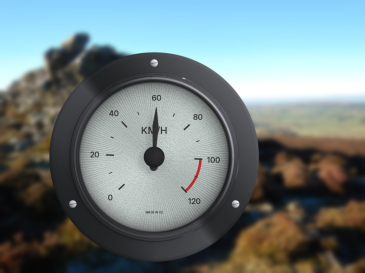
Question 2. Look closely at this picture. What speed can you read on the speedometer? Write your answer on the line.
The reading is 60 km/h
